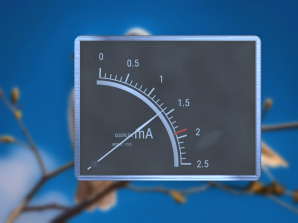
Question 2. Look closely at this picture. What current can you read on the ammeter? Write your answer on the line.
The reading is 1.4 mA
